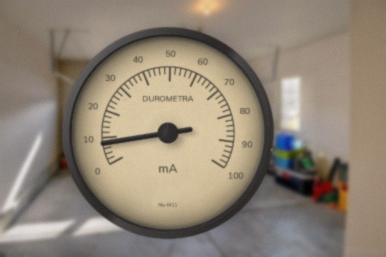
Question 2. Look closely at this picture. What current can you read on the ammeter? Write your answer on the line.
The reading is 8 mA
